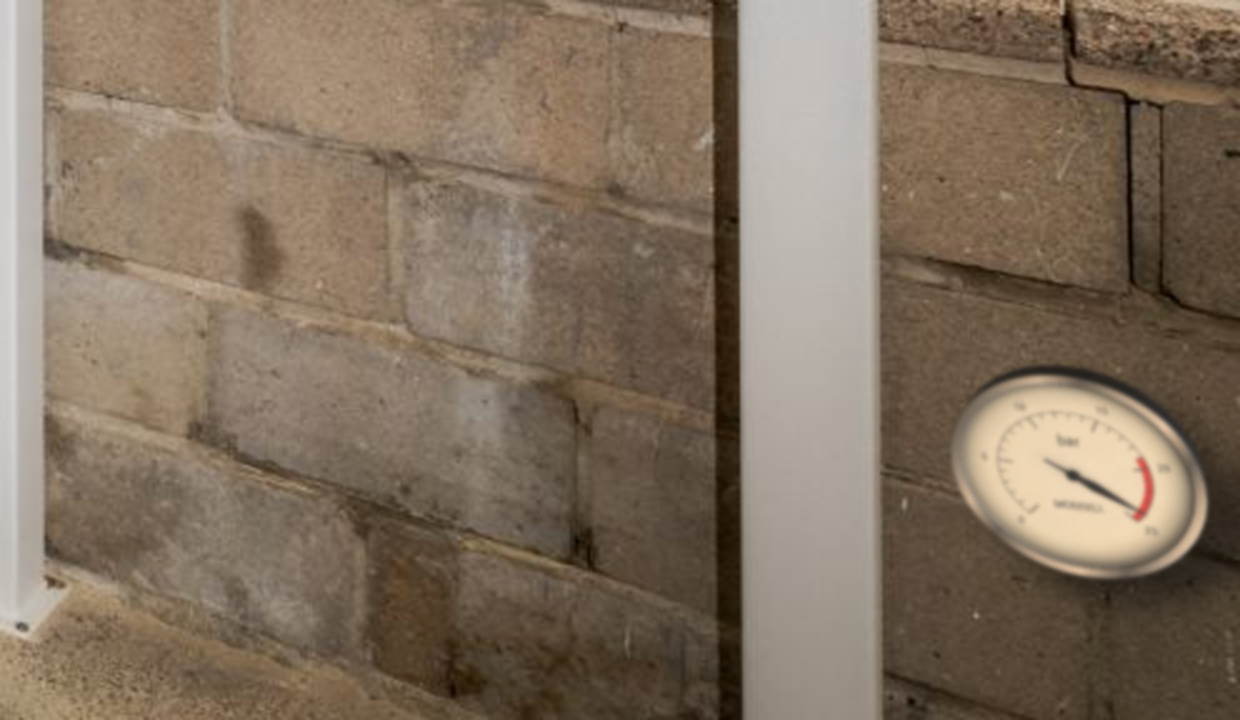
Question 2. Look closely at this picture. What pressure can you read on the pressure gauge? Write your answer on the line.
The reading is 24 bar
